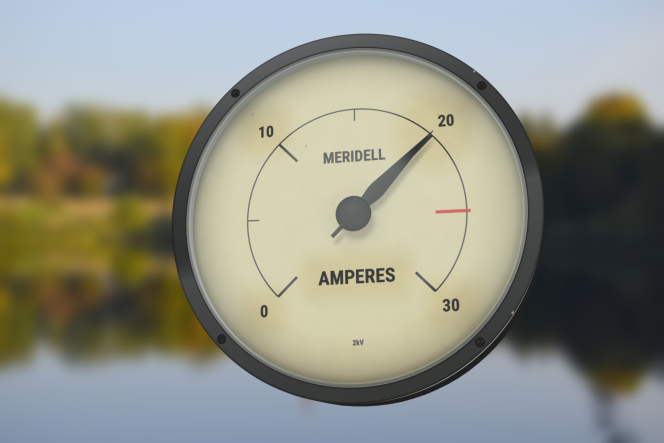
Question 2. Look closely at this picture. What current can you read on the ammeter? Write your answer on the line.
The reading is 20 A
